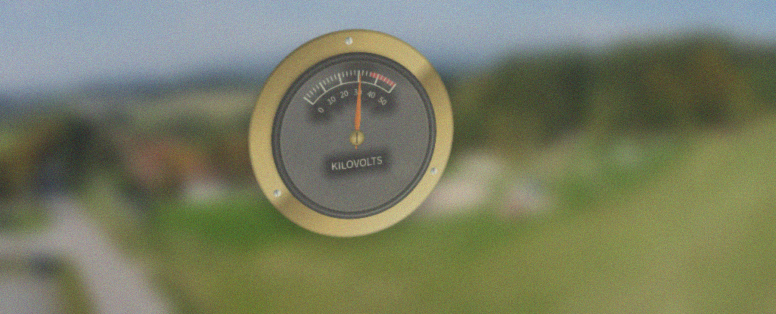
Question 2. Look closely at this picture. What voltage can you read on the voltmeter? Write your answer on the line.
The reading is 30 kV
